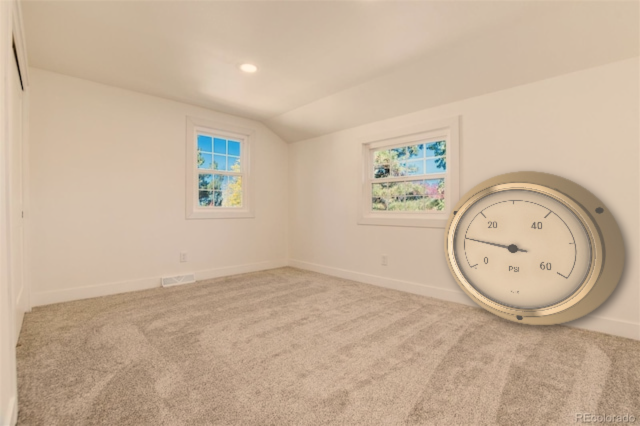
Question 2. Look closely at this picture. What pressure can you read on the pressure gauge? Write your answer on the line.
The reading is 10 psi
